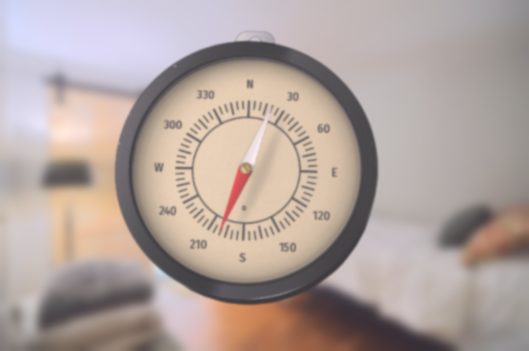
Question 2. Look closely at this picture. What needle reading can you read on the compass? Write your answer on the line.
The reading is 200 °
